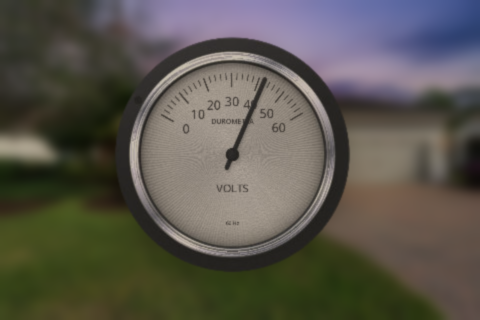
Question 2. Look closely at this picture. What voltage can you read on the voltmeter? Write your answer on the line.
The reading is 42 V
